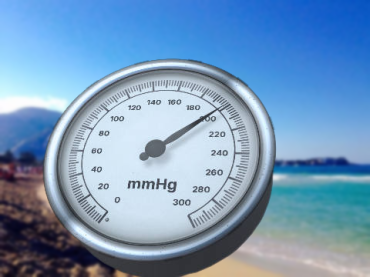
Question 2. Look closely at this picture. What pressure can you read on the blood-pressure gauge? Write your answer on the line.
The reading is 200 mmHg
